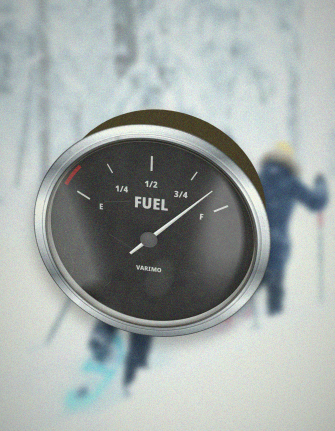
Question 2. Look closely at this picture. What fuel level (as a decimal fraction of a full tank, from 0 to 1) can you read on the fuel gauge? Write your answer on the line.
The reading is 0.875
